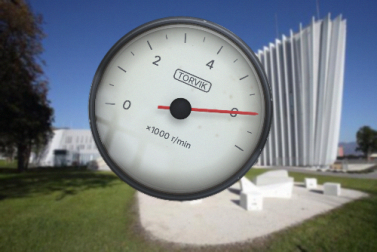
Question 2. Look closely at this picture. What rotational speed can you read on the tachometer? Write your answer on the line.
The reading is 6000 rpm
